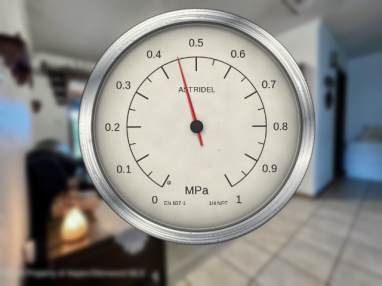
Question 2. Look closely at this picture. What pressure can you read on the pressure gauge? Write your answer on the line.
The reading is 0.45 MPa
